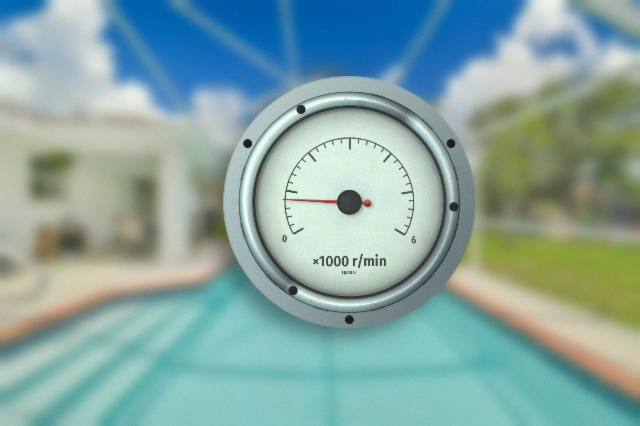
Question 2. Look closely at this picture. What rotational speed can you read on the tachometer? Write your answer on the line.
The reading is 800 rpm
